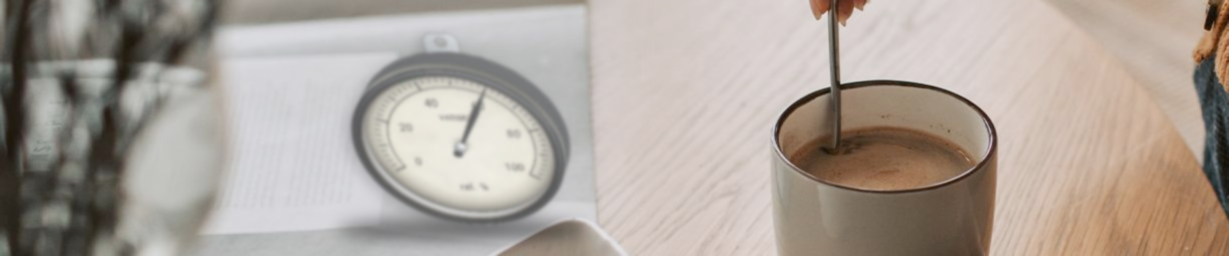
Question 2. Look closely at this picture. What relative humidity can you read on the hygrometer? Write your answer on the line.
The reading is 60 %
